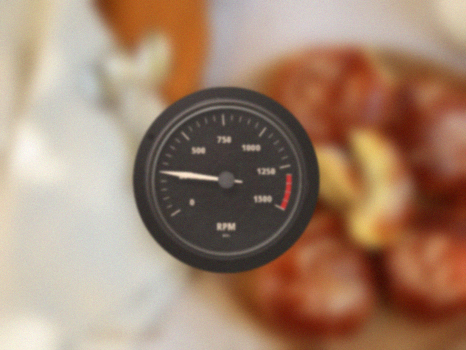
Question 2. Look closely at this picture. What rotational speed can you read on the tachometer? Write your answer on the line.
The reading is 250 rpm
